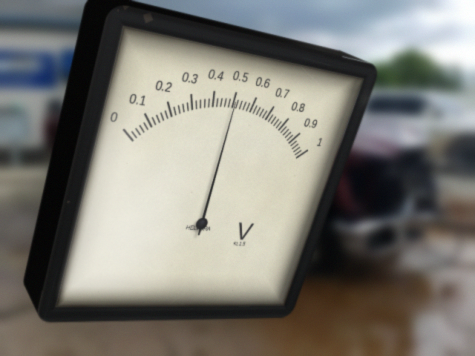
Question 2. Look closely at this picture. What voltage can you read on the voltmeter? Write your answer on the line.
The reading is 0.5 V
